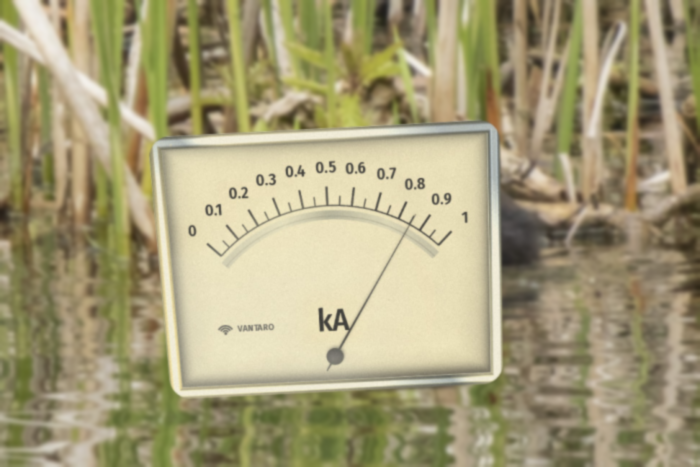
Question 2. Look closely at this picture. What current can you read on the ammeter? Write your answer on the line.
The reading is 0.85 kA
